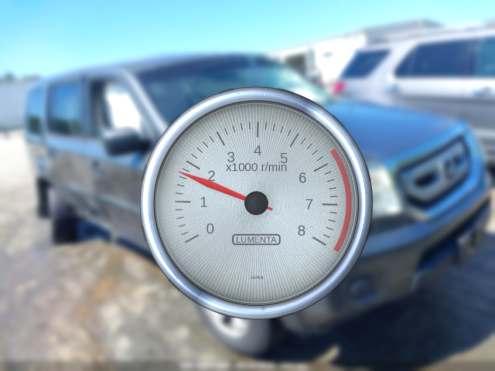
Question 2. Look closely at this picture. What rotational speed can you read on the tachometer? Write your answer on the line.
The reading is 1700 rpm
